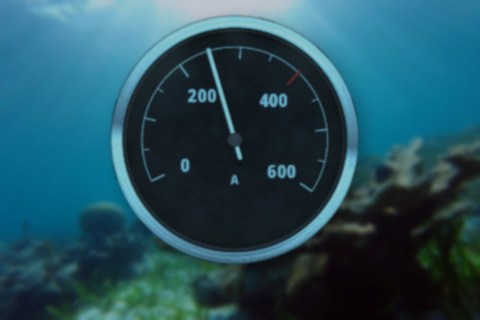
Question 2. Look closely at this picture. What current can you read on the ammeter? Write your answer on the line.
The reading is 250 A
